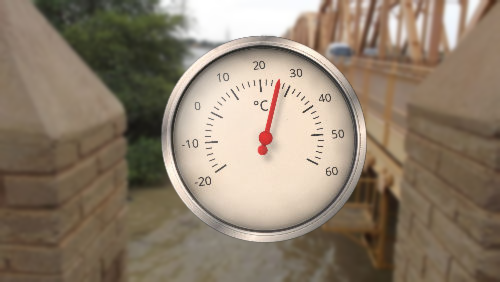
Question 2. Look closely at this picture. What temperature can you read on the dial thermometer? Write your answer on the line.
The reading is 26 °C
